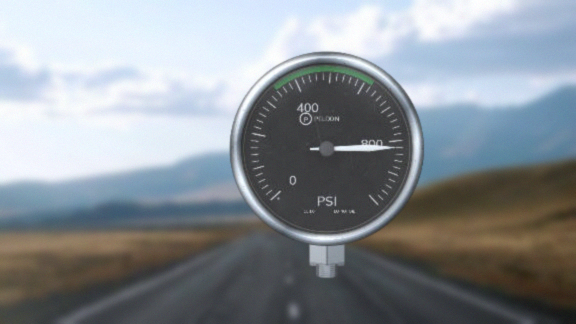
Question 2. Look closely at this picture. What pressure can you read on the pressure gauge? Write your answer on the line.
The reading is 820 psi
